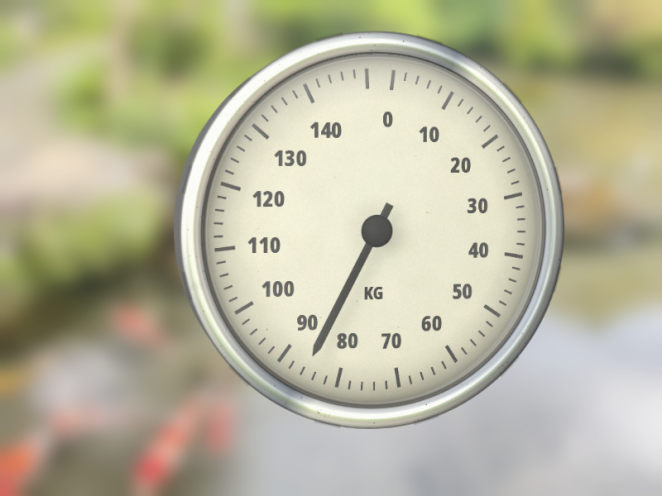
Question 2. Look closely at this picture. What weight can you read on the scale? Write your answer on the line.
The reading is 86 kg
